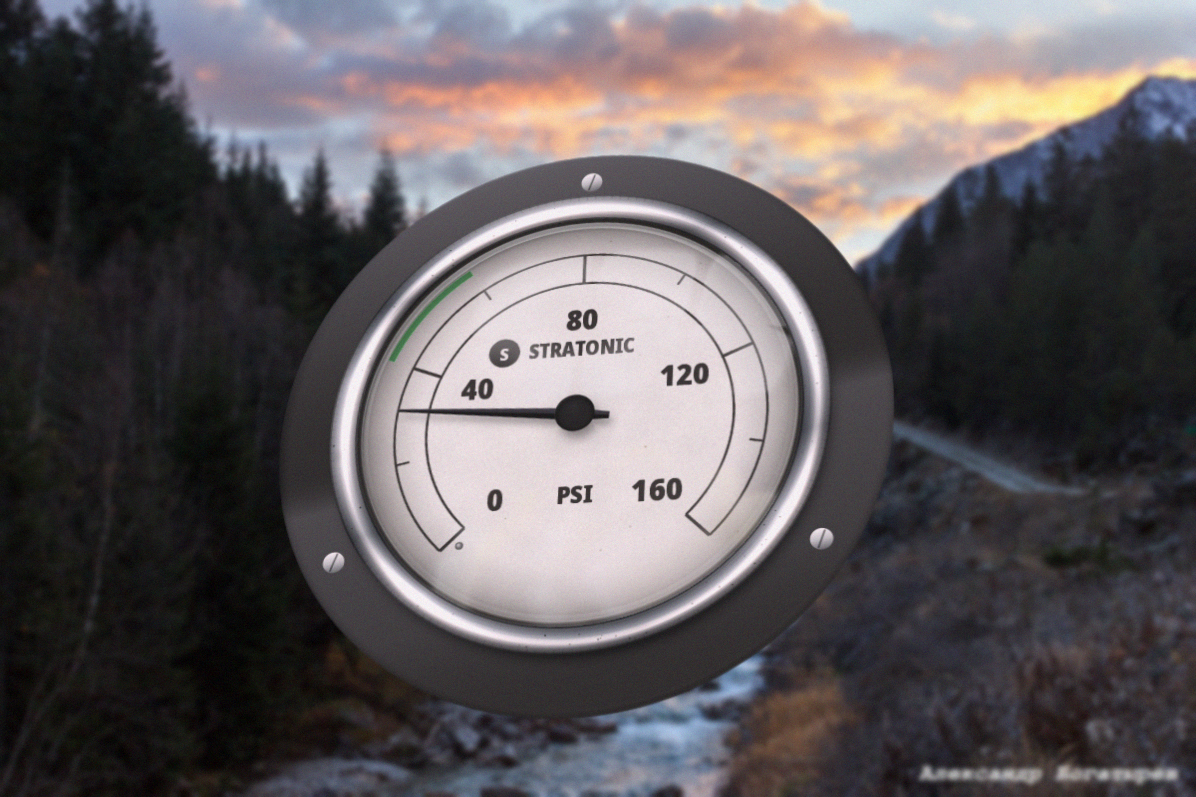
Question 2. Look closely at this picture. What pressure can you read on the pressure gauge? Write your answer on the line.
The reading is 30 psi
